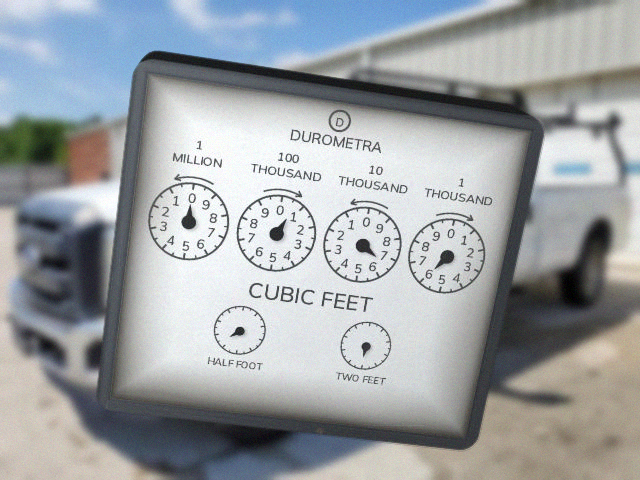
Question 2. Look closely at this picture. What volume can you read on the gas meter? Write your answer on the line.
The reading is 6600 ft³
